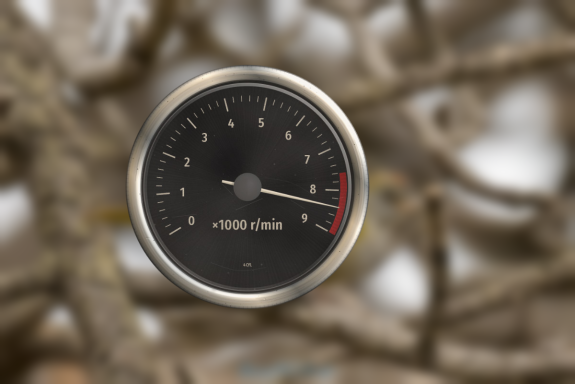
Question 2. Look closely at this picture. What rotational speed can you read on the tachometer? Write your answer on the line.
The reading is 8400 rpm
